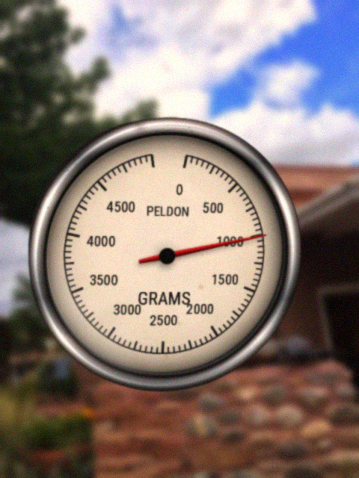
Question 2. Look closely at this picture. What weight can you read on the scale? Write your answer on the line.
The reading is 1000 g
